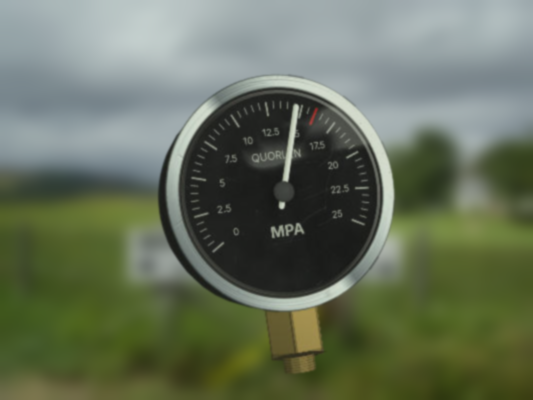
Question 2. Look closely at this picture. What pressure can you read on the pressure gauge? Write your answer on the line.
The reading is 14.5 MPa
